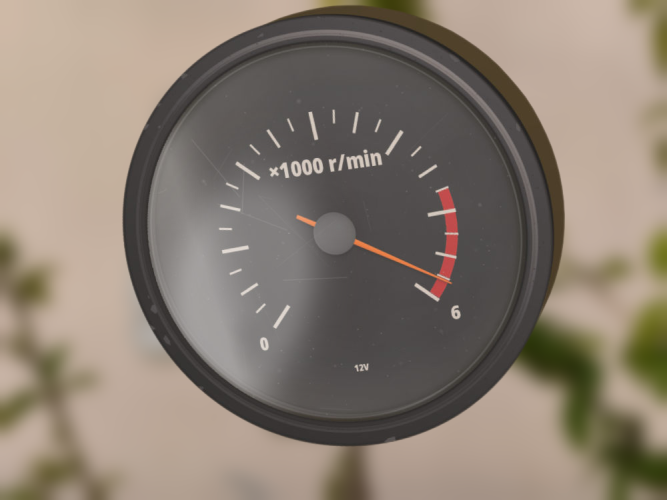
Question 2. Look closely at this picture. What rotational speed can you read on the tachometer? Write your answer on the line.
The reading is 5750 rpm
